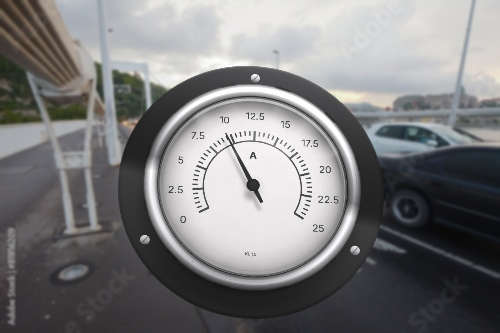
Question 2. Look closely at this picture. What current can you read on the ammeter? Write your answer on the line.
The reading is 9.5 A
